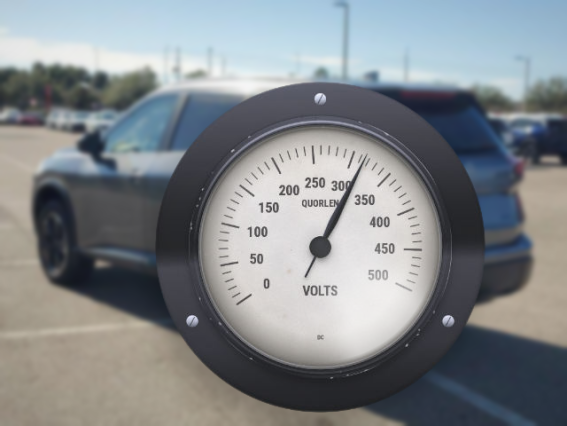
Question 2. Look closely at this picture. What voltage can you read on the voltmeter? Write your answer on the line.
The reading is 315 V
